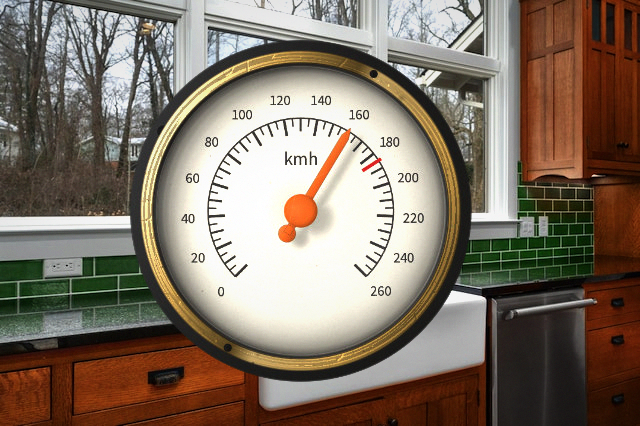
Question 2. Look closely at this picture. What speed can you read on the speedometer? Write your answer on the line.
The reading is 160 km/h
